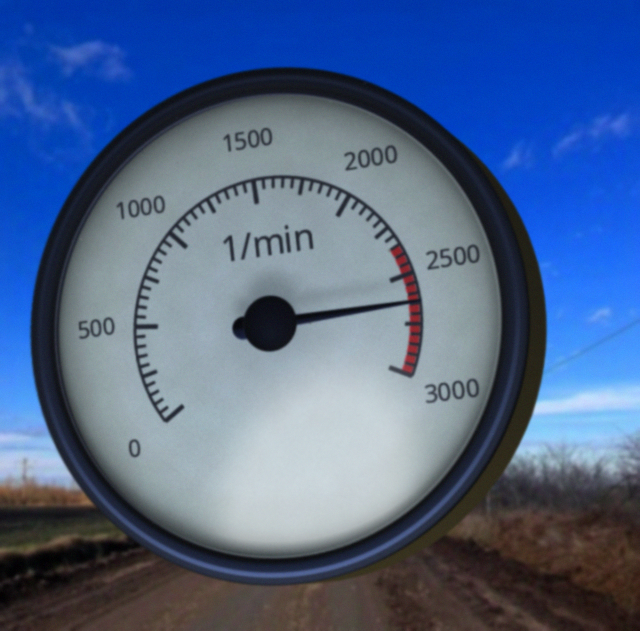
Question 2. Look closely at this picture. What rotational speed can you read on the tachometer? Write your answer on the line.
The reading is 2650 rpm
